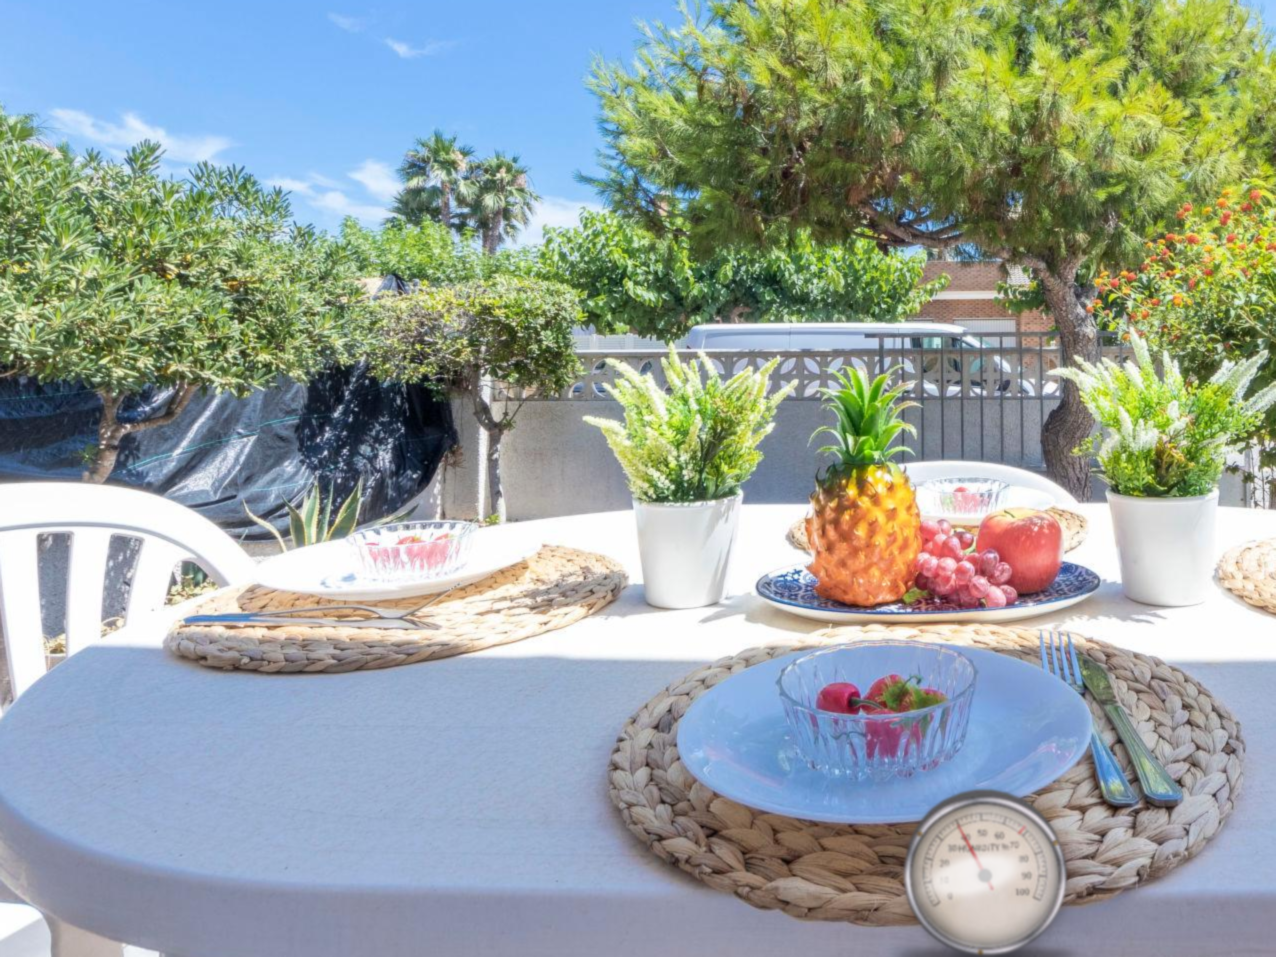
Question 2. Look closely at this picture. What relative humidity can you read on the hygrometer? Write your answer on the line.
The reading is 40 %
